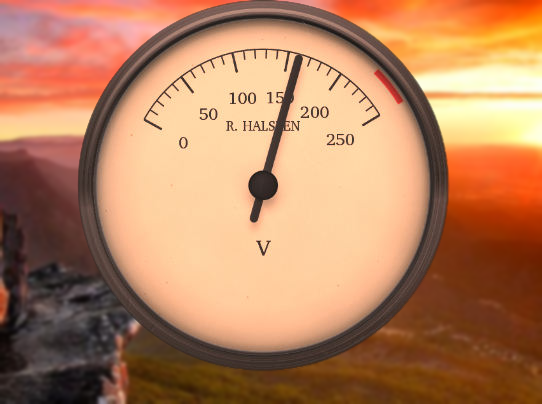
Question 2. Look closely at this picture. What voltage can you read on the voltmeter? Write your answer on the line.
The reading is 160 V
